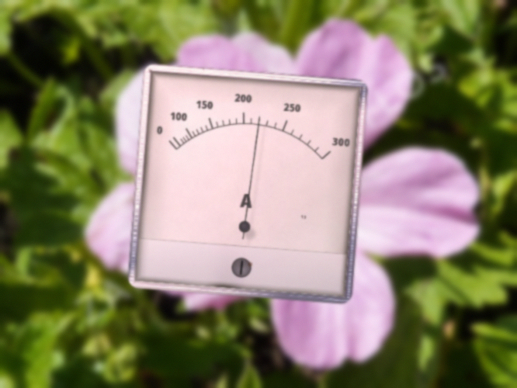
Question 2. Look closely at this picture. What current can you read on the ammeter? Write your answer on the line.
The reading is 220 A
